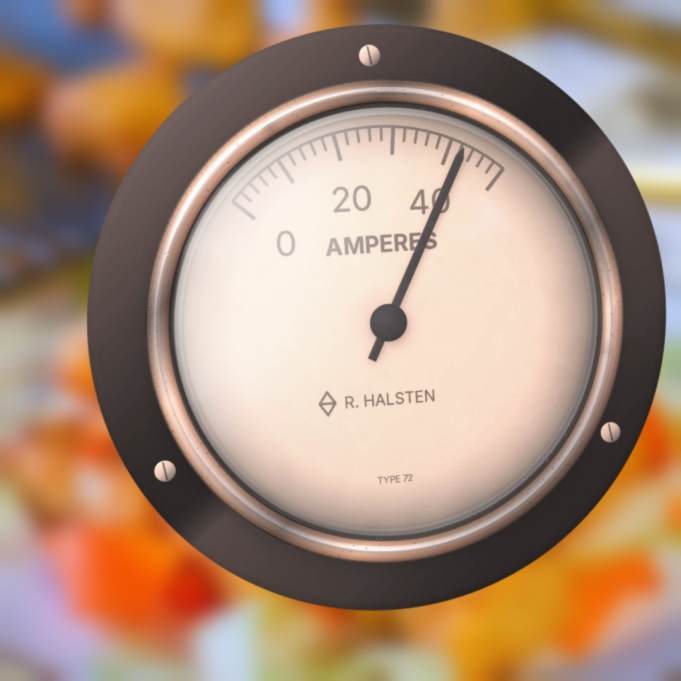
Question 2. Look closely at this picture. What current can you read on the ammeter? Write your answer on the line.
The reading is 42 A
